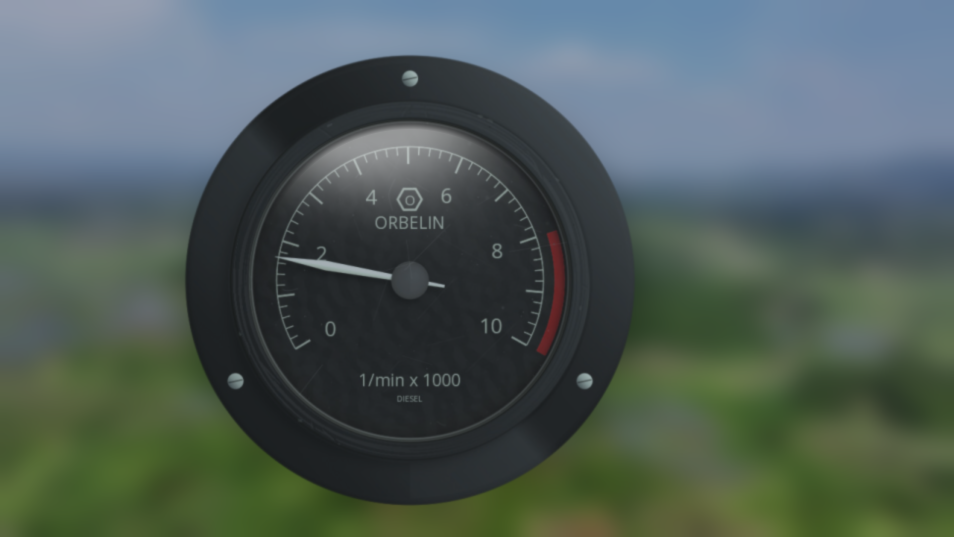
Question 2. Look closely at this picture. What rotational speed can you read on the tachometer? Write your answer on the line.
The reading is 1700 rpm
